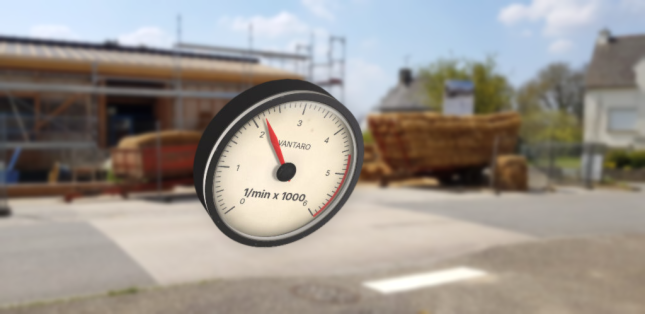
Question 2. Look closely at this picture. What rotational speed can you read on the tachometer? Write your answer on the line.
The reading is 2200 rpm
